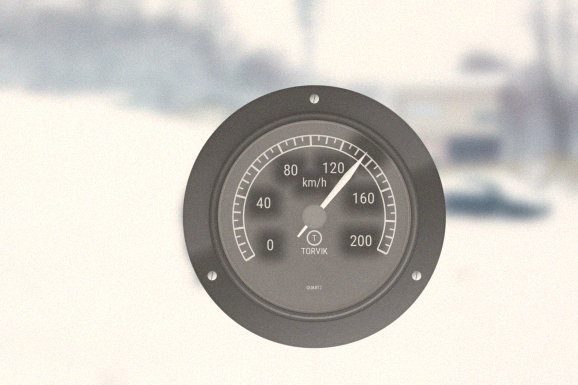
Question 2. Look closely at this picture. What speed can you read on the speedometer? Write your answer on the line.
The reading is 135 km/h
